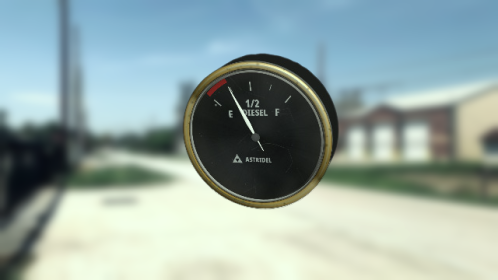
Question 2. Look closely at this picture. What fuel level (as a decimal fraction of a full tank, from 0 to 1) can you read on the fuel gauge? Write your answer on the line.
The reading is 0.25
